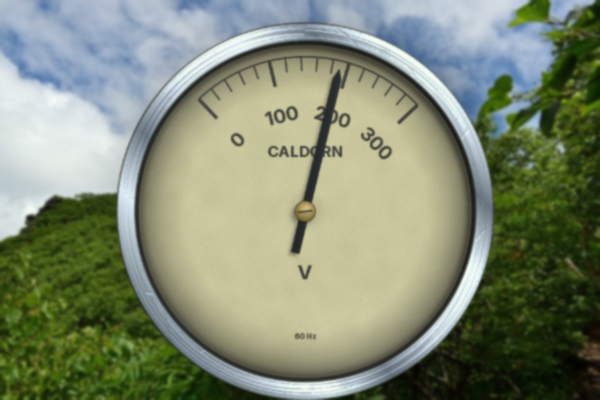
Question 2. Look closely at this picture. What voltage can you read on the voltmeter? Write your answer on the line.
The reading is 190 V
